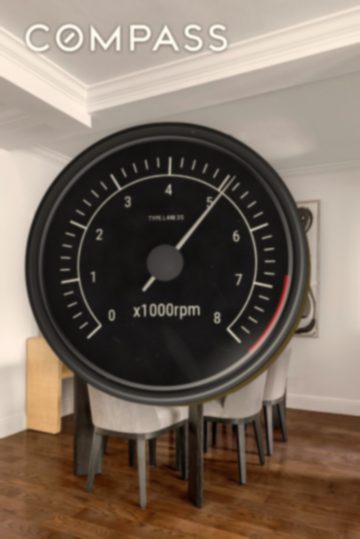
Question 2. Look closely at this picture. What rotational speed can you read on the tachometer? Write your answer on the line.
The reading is 5100 rpm
